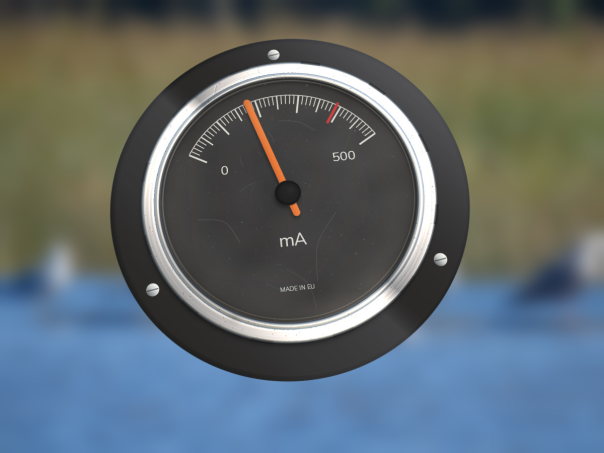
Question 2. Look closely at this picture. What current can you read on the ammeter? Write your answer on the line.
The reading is 180 mA
